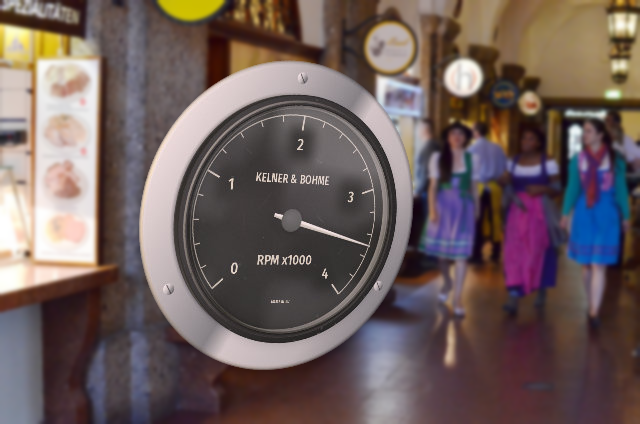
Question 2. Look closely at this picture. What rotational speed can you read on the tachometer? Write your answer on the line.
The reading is 3500 rpm
